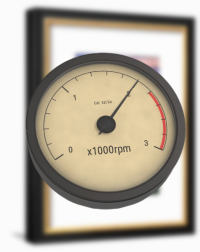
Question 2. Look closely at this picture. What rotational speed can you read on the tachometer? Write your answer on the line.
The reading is 2000 rpm
